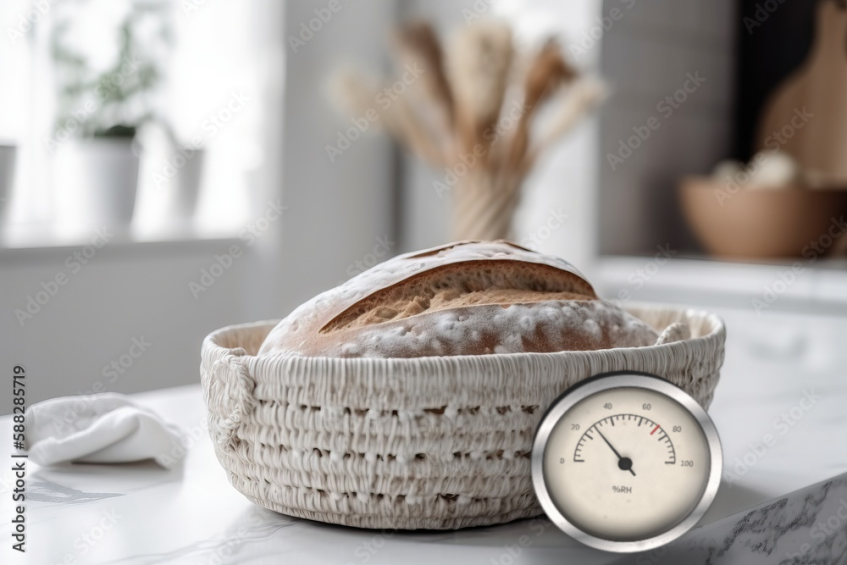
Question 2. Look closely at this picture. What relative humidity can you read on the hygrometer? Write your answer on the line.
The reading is 28 %
